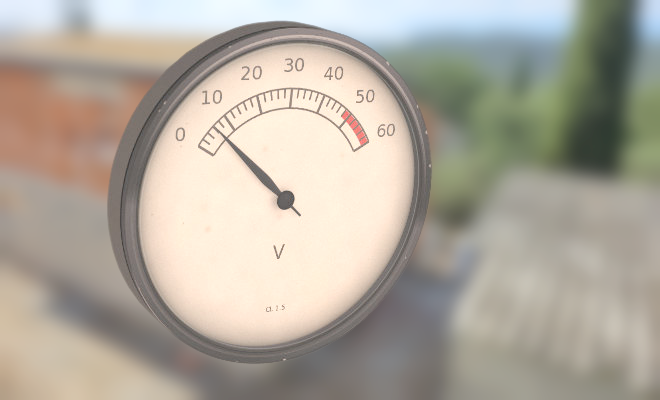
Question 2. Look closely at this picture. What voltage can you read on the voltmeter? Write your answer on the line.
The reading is 6 V
